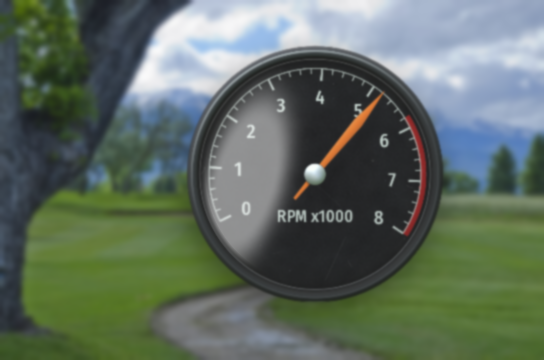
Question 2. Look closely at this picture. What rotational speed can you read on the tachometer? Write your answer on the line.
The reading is 5200 rpm
